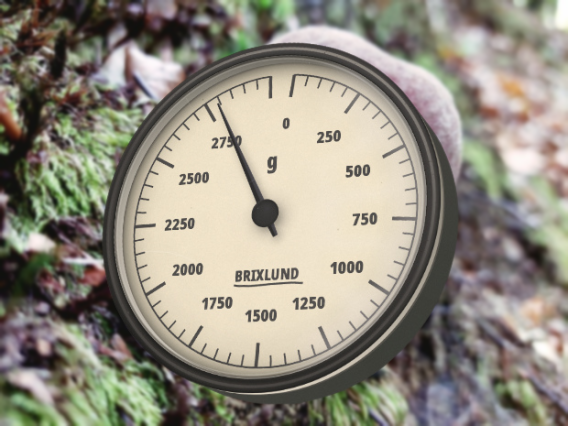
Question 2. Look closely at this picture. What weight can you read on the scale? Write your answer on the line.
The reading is 2800 g
